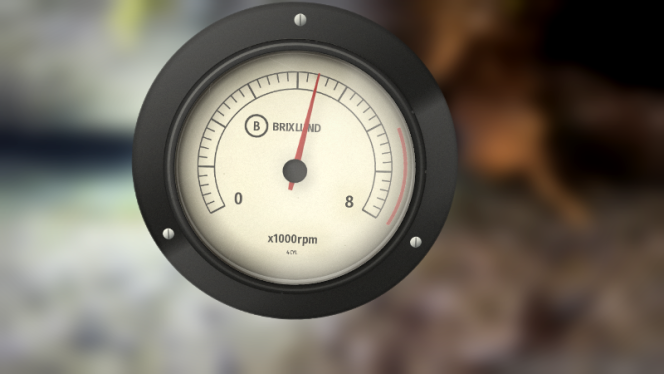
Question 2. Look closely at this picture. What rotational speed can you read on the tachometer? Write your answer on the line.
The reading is 4400 rpm
